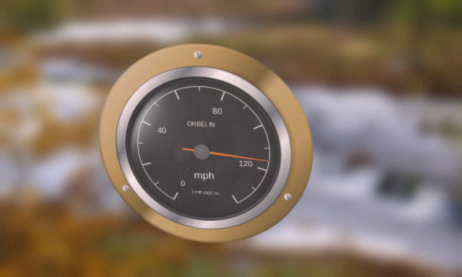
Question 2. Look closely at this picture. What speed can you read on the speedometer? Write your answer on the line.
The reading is 115 mph
